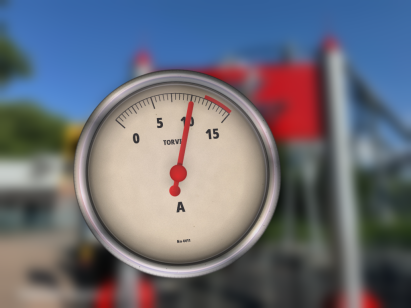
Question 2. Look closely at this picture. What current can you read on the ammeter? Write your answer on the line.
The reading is 10 A
